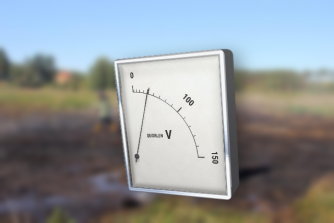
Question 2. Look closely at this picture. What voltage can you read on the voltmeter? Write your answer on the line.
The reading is 50 V
